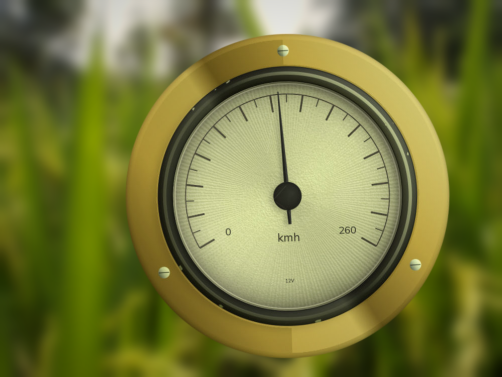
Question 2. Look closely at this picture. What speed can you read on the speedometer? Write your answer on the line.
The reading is 125 km/h
